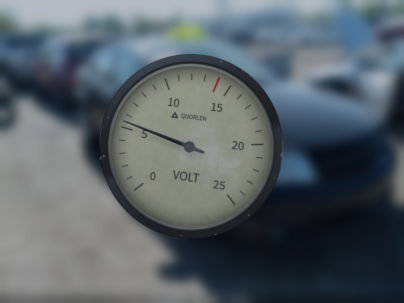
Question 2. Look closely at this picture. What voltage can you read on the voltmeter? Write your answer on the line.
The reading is 5.5 V
